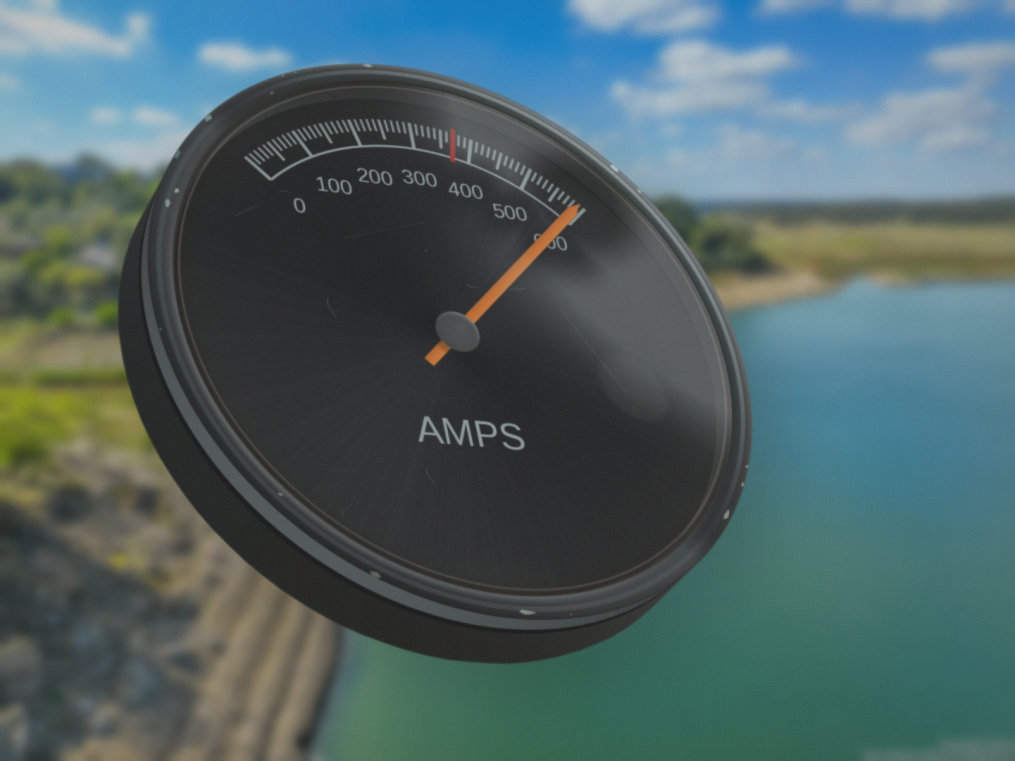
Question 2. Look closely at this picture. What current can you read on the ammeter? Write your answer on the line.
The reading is 590 A
